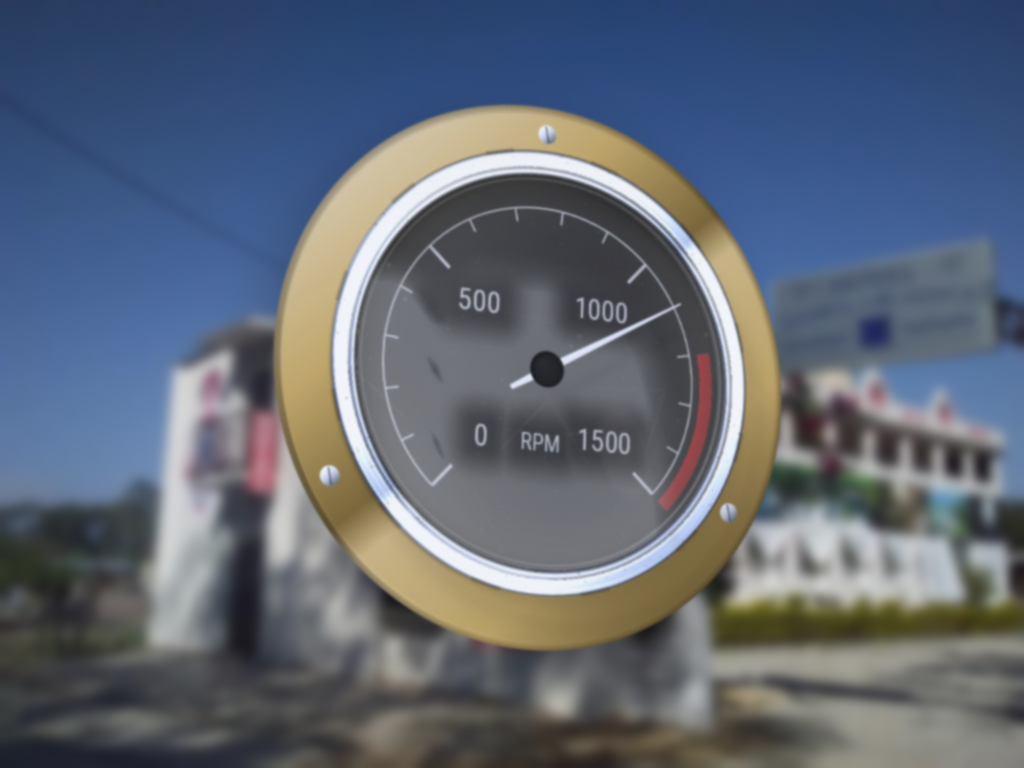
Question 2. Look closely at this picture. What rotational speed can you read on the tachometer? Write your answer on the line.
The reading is 1100 rpm
